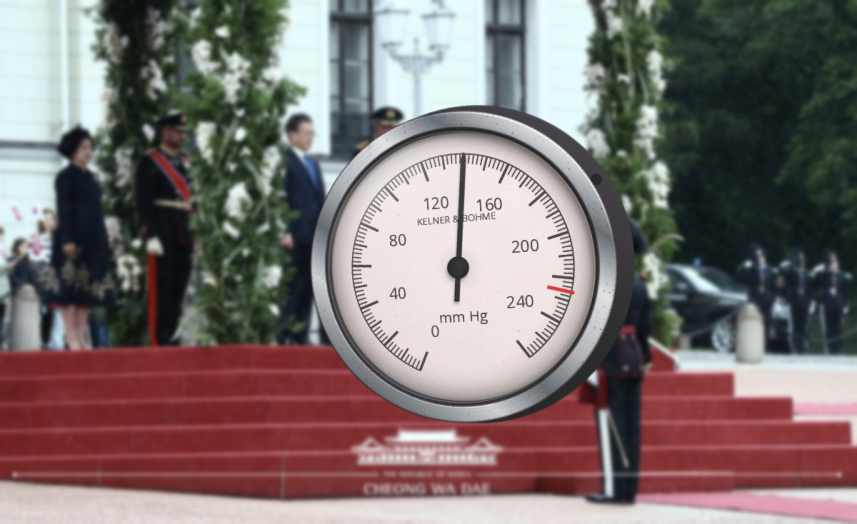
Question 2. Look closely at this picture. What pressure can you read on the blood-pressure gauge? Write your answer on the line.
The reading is 140 mmHg
